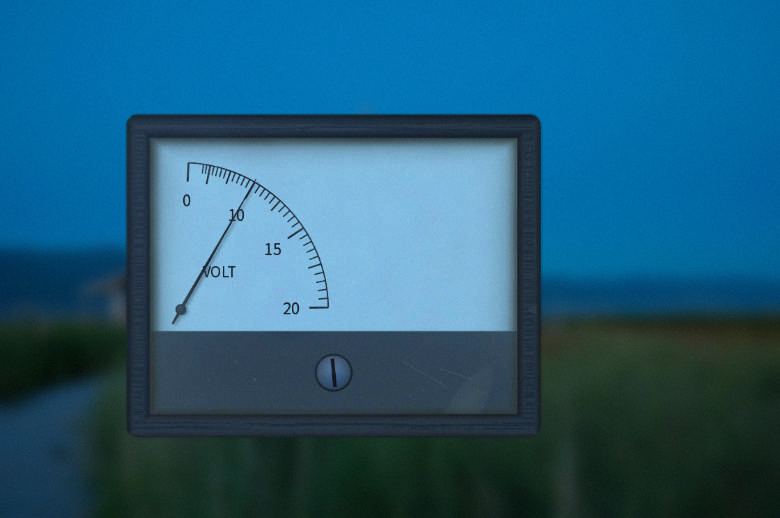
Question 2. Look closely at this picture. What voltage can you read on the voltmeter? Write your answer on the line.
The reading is 10 V
